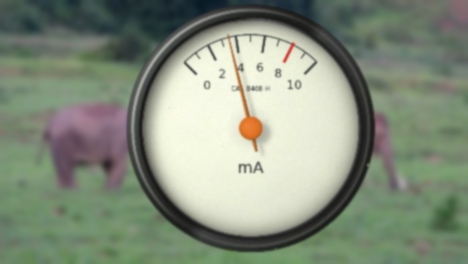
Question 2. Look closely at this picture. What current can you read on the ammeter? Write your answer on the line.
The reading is 3.5 mA
